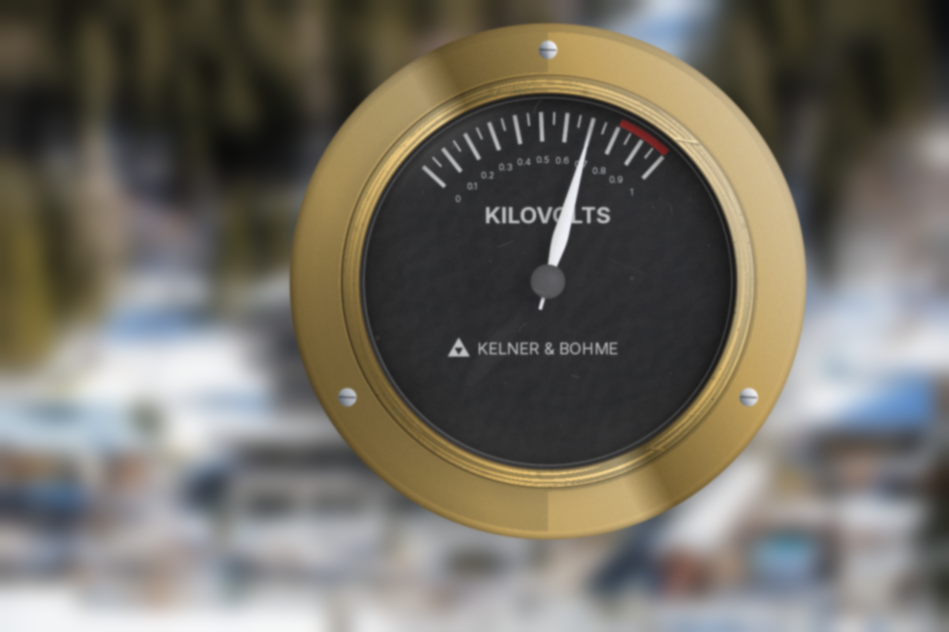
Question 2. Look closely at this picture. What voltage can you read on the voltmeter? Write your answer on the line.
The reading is 0.7 kV
